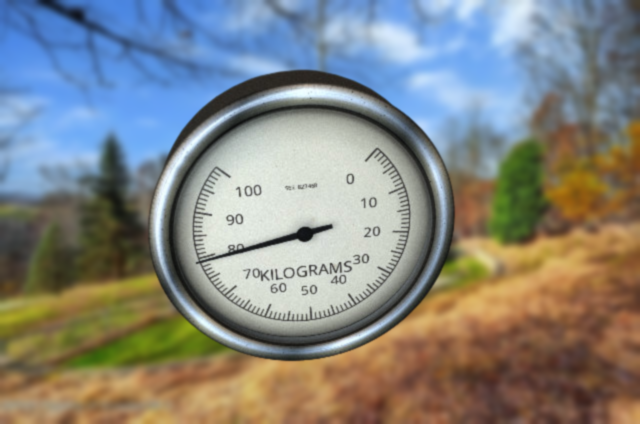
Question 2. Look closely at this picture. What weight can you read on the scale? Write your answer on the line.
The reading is 80 kg
